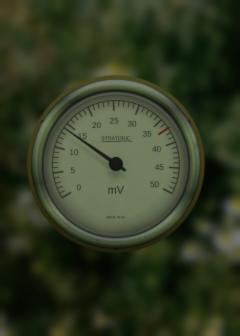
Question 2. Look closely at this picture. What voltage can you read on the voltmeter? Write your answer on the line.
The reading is 14 mV
